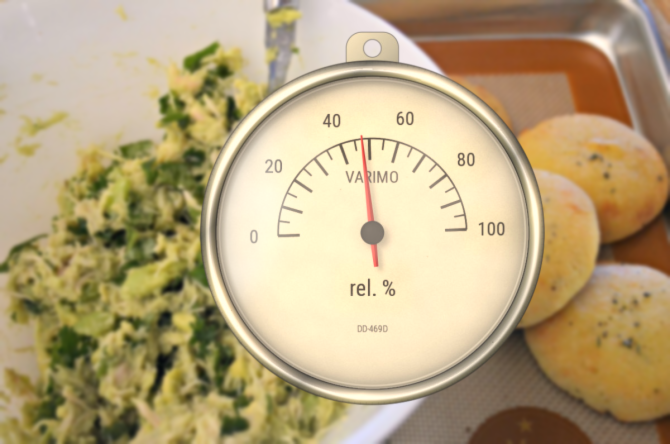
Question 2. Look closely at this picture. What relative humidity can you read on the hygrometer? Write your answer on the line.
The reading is 47.5 %
